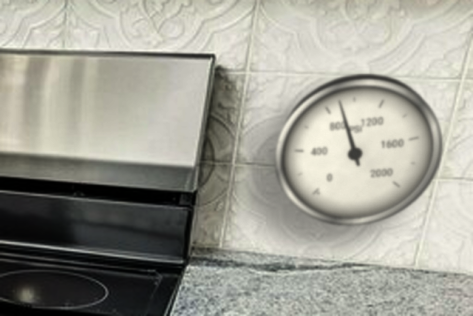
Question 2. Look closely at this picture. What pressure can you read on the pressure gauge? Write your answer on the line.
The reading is 900 psi
